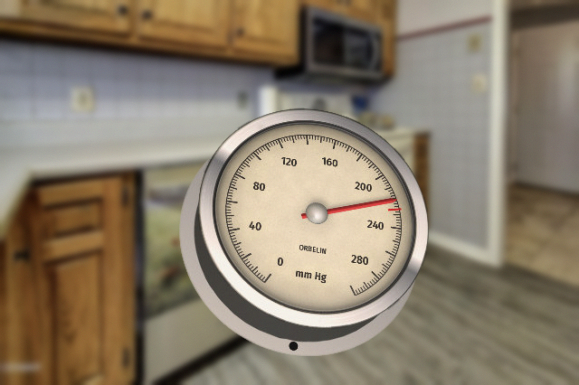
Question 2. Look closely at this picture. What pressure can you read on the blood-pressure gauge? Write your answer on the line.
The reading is 220 mmHg
